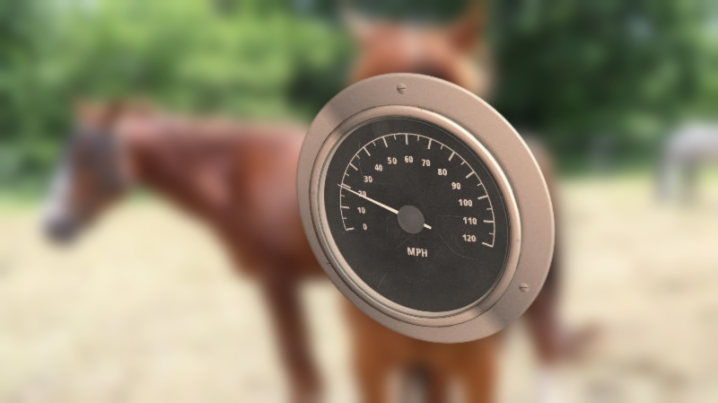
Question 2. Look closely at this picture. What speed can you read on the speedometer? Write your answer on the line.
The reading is 20 mph
